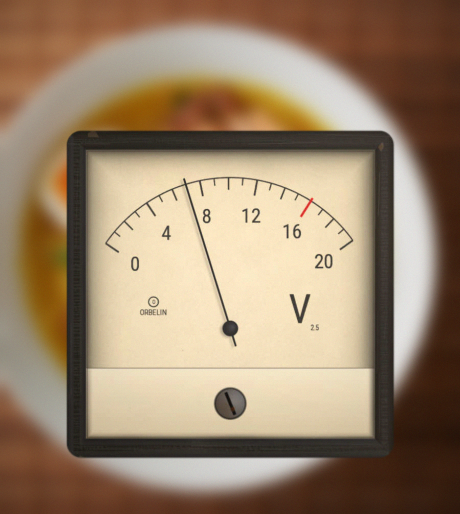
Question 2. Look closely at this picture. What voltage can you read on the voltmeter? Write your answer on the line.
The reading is 7 V
